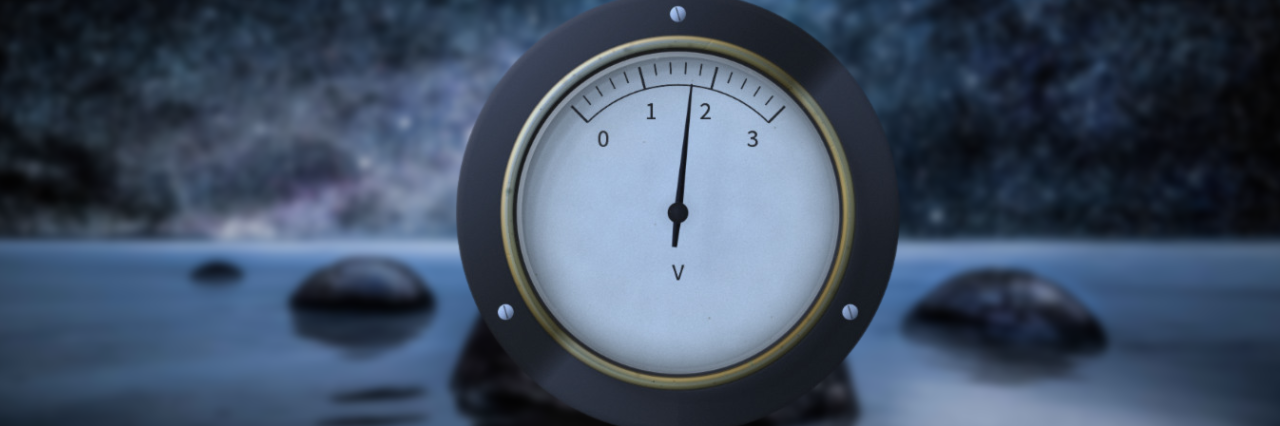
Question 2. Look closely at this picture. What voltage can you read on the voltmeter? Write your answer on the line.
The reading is 1.7 V
